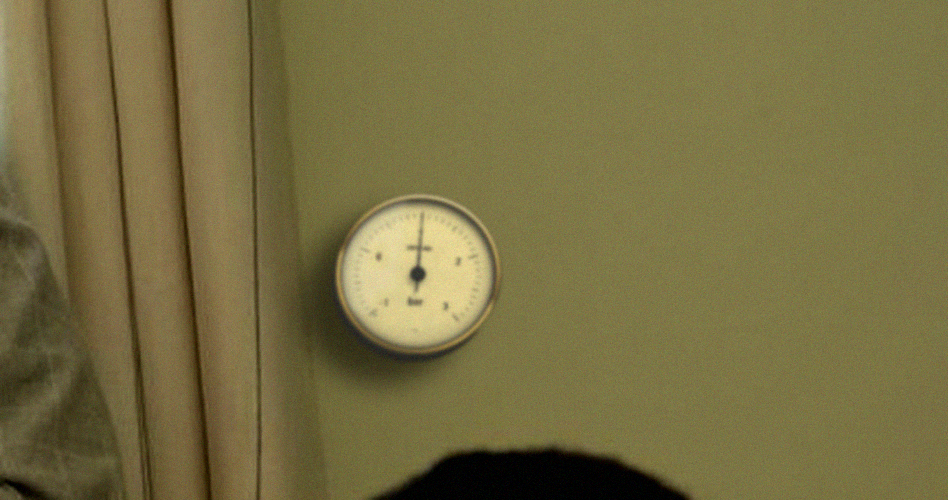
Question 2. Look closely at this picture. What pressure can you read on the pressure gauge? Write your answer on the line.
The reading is 1 bar
